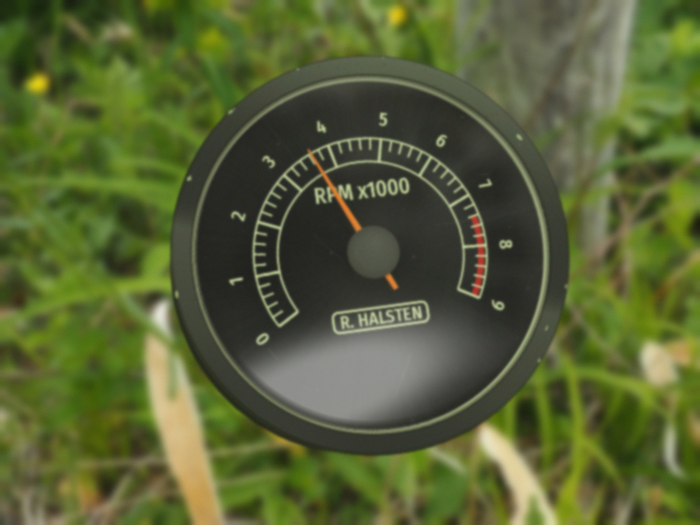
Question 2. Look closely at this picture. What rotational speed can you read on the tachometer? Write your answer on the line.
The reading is 3600 rpm
